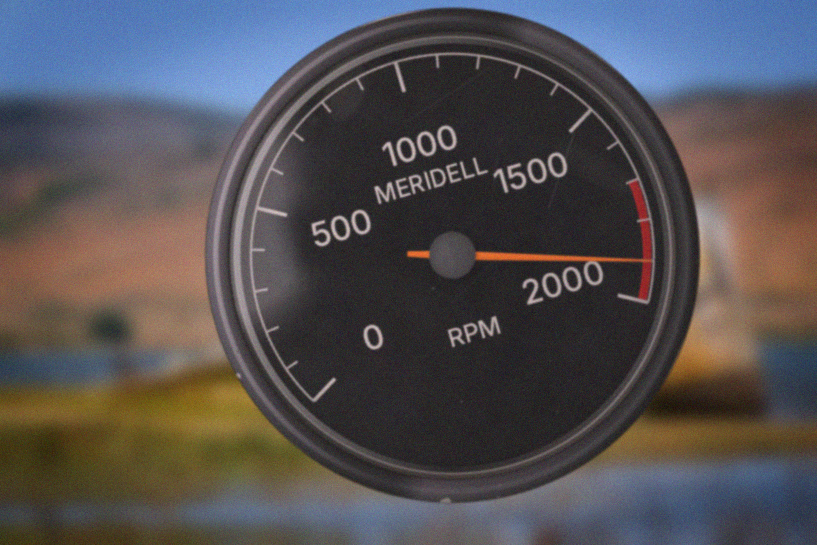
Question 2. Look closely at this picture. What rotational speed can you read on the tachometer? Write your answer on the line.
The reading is 1900 rpm
